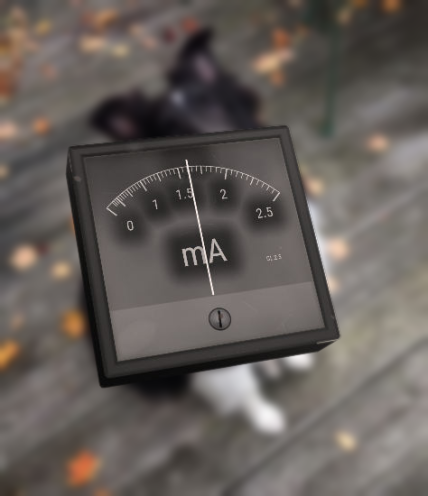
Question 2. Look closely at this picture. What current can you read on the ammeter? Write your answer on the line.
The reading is 1.6 mA
